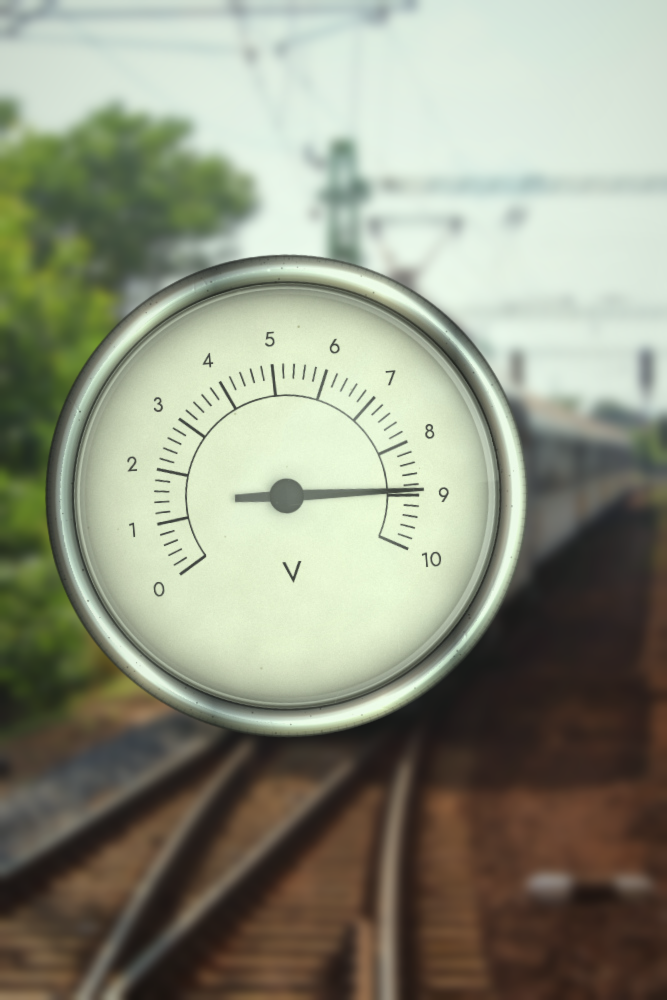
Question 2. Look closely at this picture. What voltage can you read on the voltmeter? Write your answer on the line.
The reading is 8.9 V
